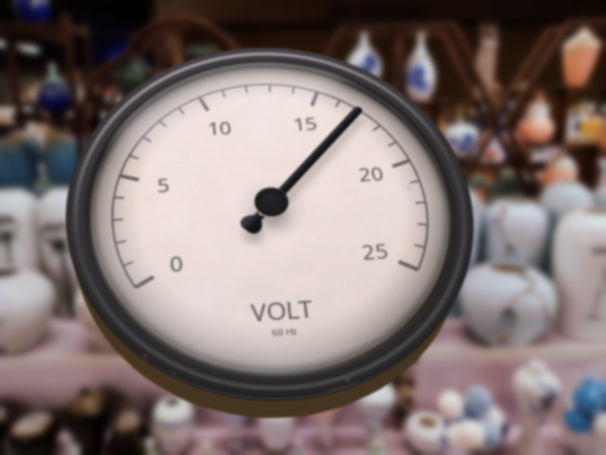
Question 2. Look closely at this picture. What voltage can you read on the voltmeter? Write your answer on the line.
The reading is 17 V
